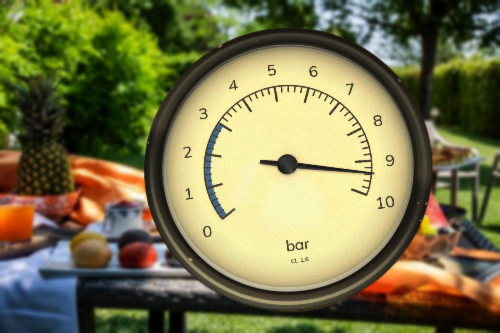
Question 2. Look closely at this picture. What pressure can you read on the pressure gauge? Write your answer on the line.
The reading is 9.4 bar
